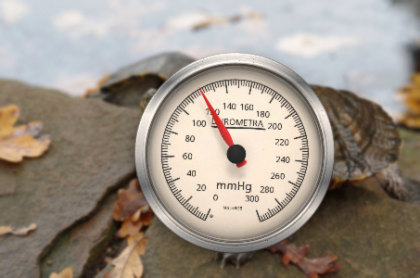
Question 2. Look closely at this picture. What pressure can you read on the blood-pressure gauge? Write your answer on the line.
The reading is 120 mmHg
